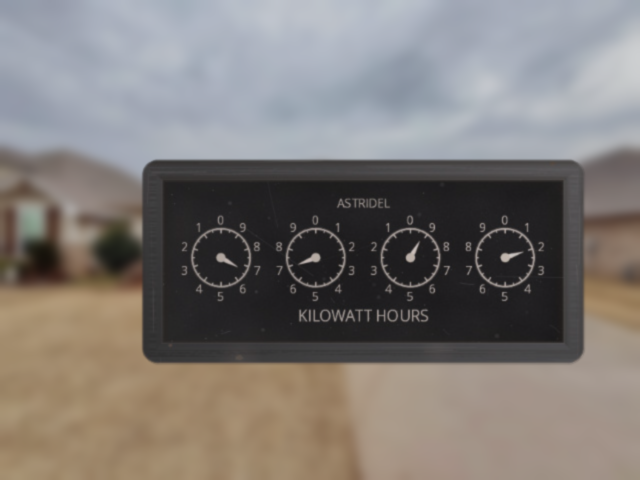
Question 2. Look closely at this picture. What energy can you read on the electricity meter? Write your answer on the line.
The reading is 6692 kWh
